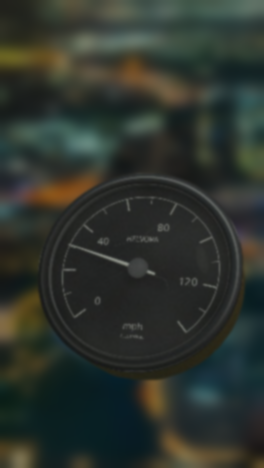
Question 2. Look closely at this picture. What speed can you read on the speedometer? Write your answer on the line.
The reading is 30 mph
